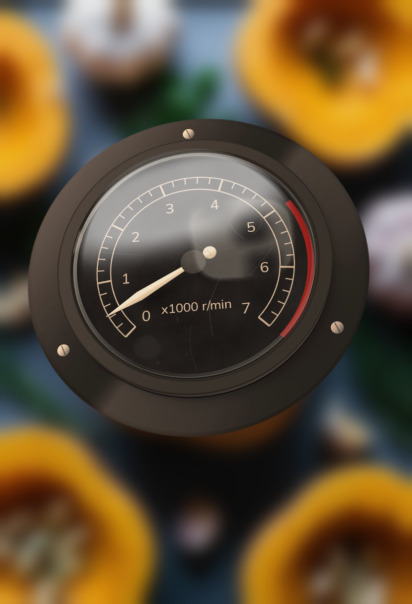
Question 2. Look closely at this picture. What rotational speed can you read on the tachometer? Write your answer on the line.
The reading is 400 rpm
